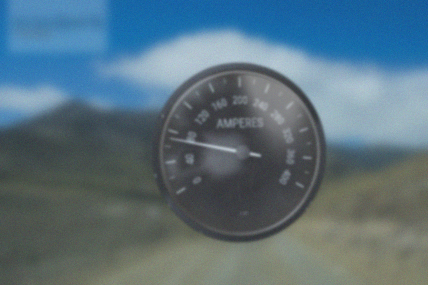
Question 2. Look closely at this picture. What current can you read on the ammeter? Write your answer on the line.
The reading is 70 A
